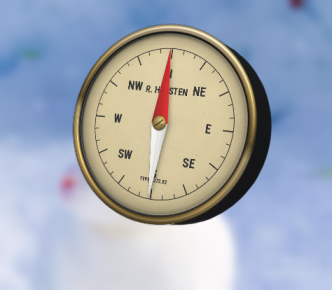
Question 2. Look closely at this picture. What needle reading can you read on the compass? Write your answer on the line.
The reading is 0 °
